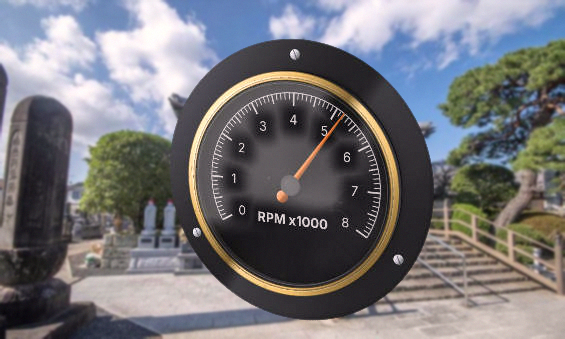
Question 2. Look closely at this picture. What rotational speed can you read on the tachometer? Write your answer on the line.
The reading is 5200 rpm
